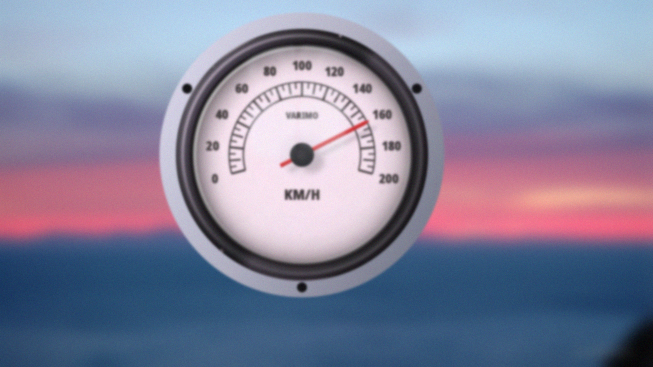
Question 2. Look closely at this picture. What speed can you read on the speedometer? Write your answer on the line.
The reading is 160 km/h
